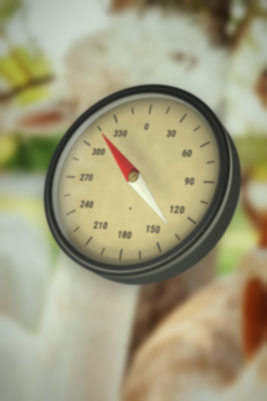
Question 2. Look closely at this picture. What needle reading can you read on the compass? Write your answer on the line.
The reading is 315 °
